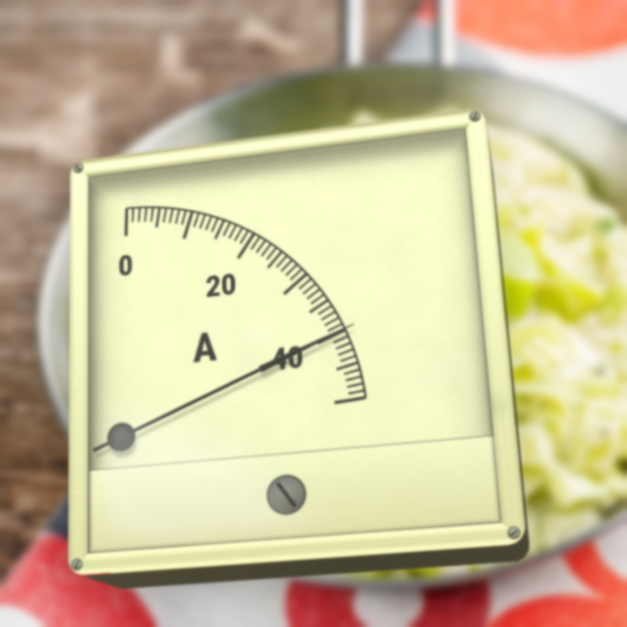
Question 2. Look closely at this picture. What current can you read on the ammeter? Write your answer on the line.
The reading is 40 A
